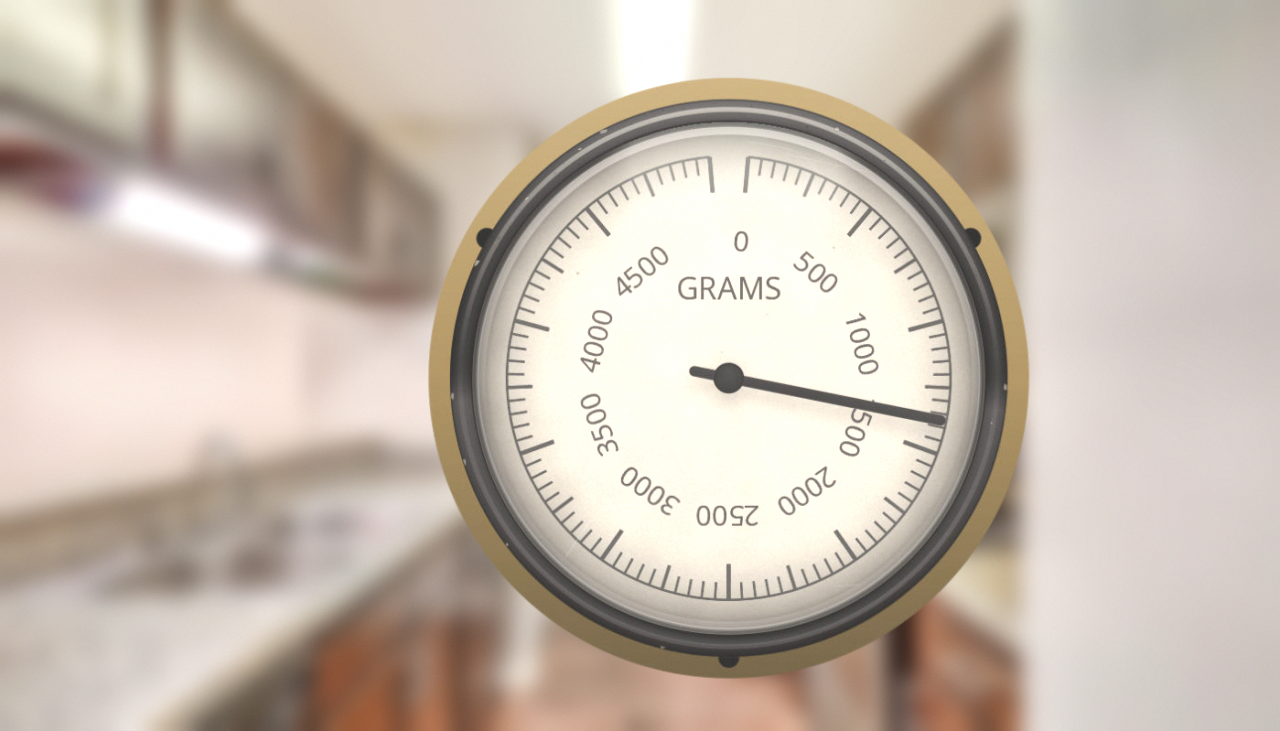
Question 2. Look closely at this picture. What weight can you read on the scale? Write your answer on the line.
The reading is 1375 g
